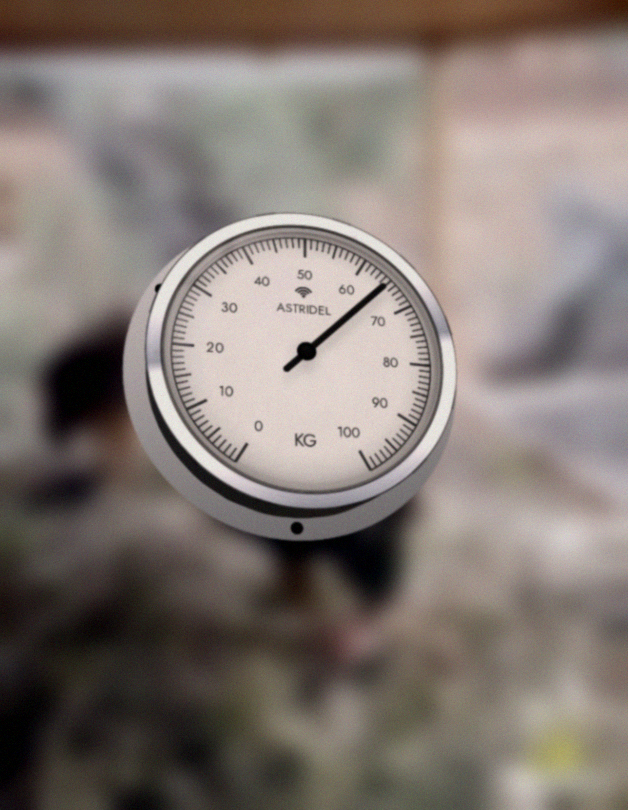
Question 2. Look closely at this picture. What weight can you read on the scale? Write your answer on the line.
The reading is 65 kg
